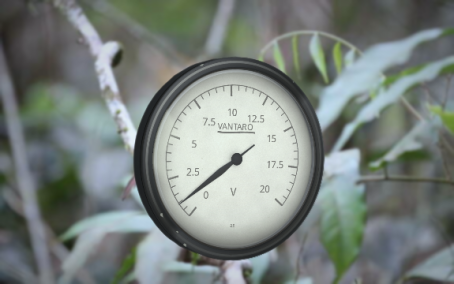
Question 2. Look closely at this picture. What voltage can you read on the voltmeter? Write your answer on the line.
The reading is 1 V
